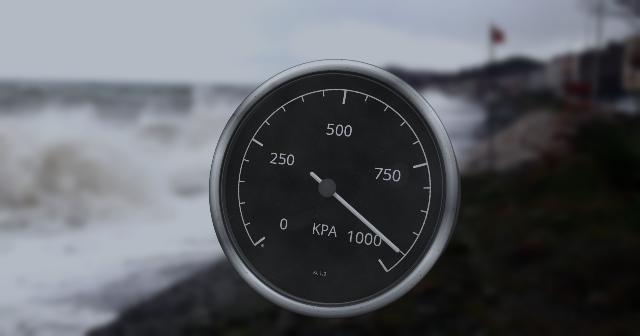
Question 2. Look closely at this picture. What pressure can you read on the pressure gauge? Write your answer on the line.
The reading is 950 kPa
